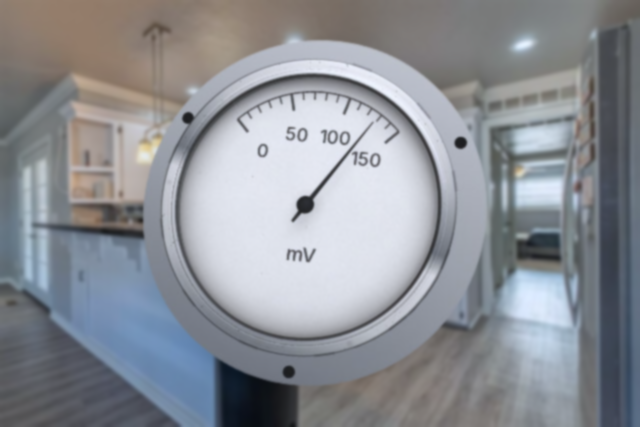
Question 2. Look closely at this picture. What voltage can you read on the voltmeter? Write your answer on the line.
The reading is 130 mV
